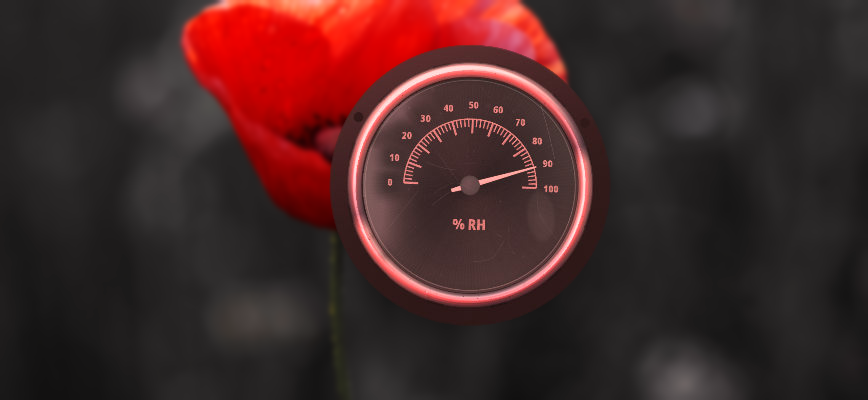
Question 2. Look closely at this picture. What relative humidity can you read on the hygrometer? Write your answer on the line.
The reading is 90 %
